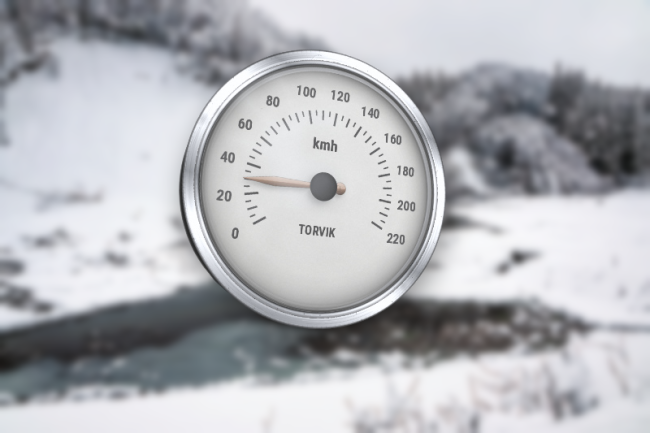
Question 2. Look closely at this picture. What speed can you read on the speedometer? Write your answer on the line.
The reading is 30 km/h
